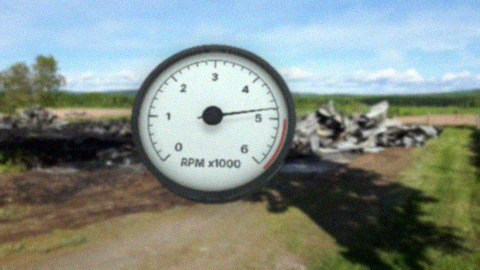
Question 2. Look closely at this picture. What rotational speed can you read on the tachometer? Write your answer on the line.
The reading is 4800 rpm
